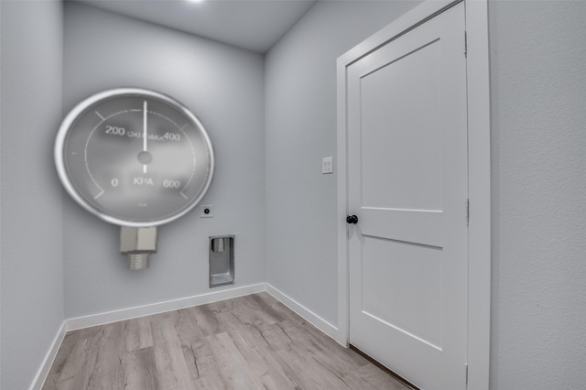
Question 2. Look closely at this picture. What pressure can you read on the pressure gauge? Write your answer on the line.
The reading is 300 kPa
